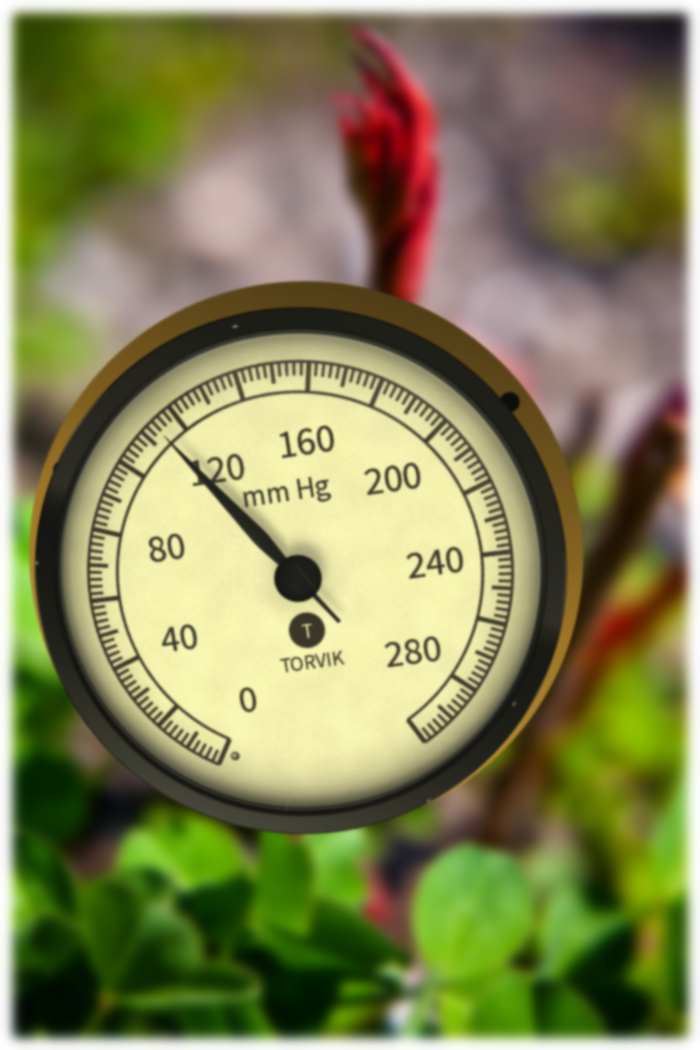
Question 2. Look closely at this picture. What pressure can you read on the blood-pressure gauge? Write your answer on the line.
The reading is 114 mmHg
